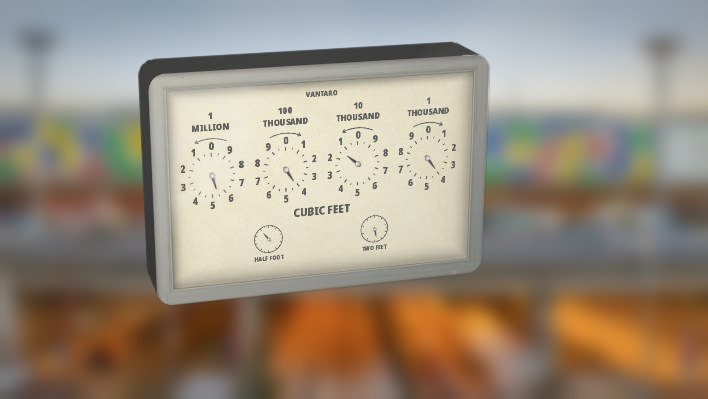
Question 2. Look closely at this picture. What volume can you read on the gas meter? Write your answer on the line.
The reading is 541400 ft³
